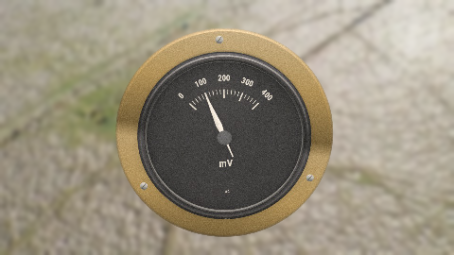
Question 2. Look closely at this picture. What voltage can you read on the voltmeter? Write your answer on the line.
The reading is 100 mV
